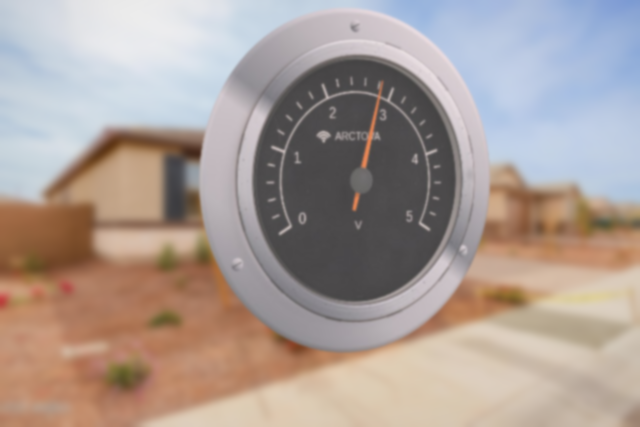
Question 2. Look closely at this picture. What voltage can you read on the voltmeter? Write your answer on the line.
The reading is 2.8 V
